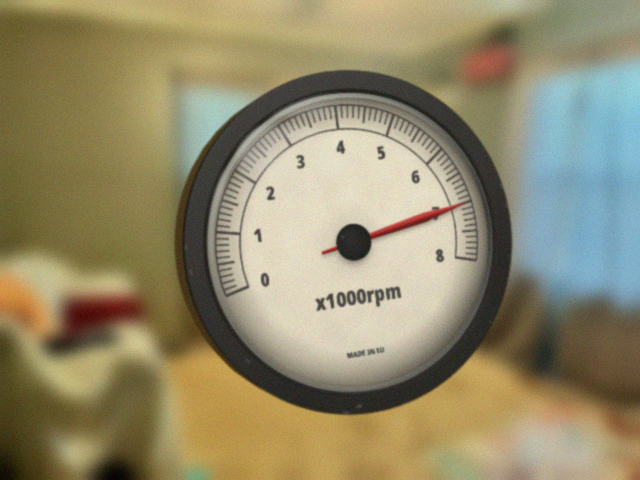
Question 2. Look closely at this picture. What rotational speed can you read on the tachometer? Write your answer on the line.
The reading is 7000 rpm
